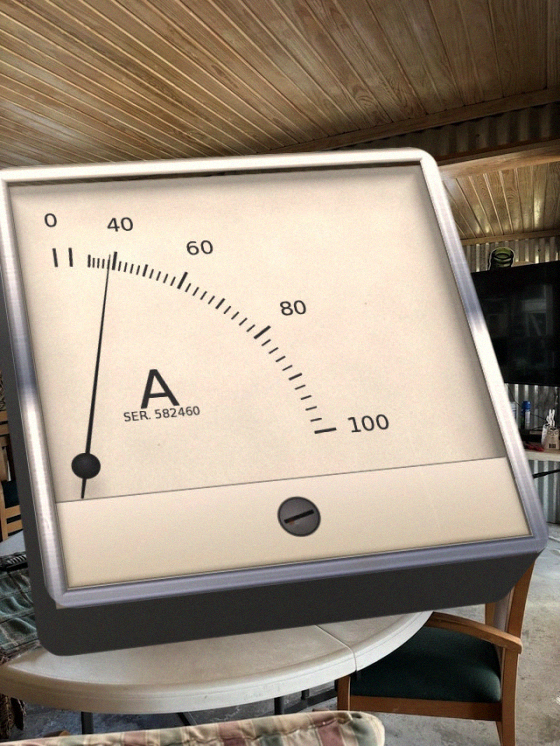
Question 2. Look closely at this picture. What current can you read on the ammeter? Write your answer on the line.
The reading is 38 A
